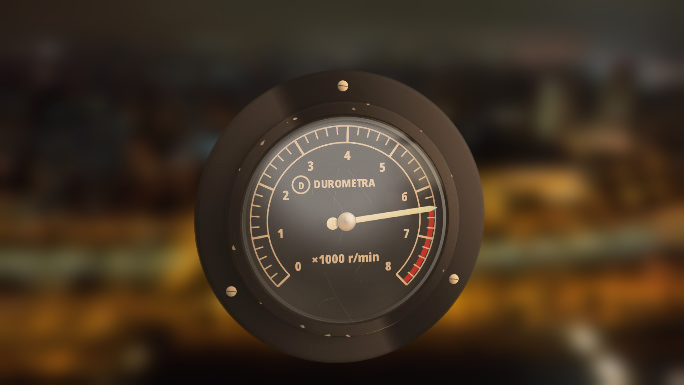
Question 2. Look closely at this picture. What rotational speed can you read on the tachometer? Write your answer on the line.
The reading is 6400 rpm
